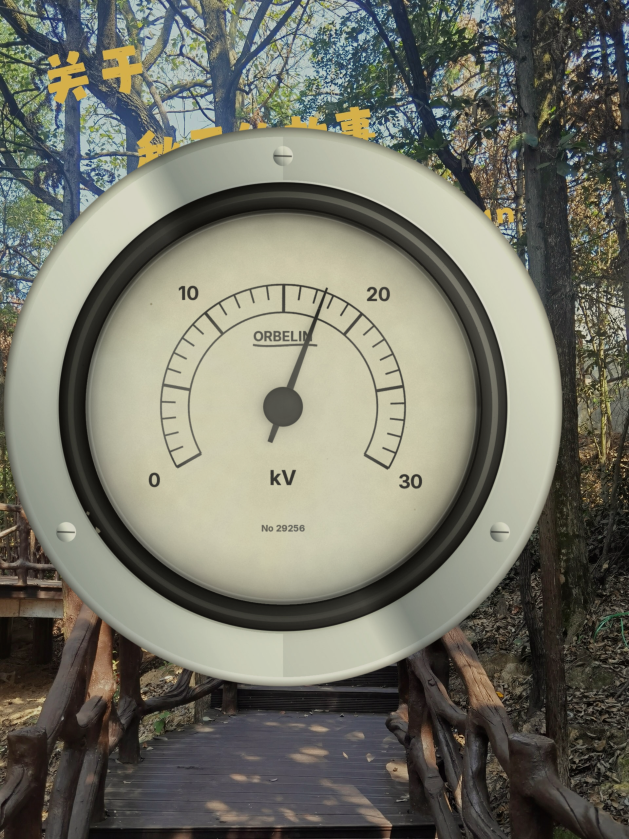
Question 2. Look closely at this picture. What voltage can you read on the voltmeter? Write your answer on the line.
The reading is 17.5 kV
